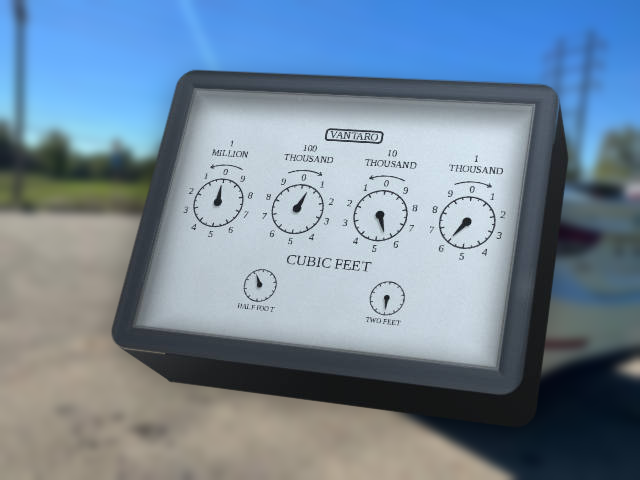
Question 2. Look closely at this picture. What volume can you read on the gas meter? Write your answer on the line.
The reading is 5600 ft³
